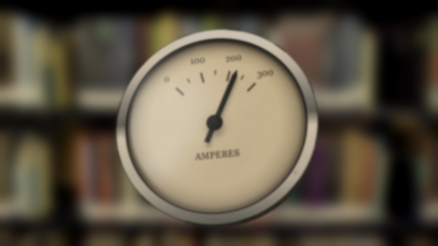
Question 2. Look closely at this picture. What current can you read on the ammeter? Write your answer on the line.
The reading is 225 A
